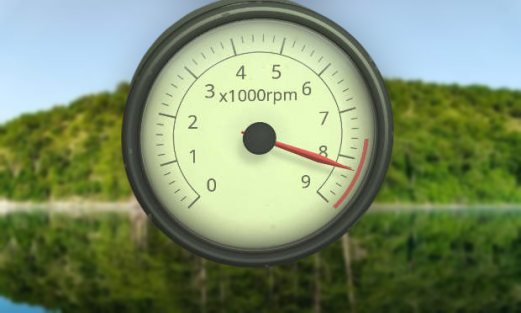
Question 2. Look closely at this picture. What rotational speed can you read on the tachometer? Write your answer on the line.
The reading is 8200 rpm
